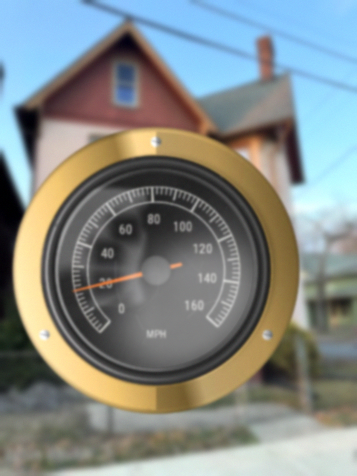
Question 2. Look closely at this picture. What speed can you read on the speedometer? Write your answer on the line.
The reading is 20 mph
